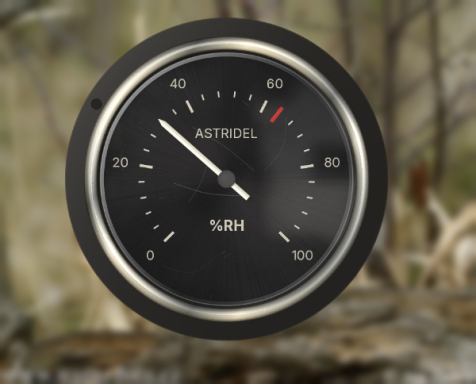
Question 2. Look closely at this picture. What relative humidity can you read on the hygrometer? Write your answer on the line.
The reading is 32 %
